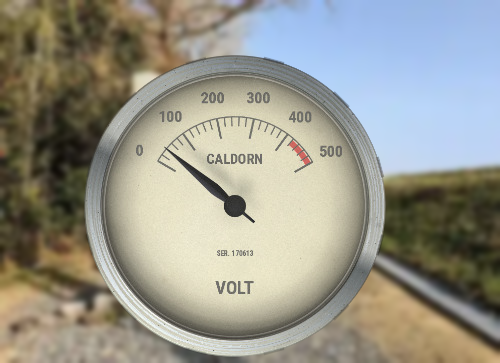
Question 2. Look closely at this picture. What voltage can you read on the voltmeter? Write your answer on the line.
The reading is 40 V
